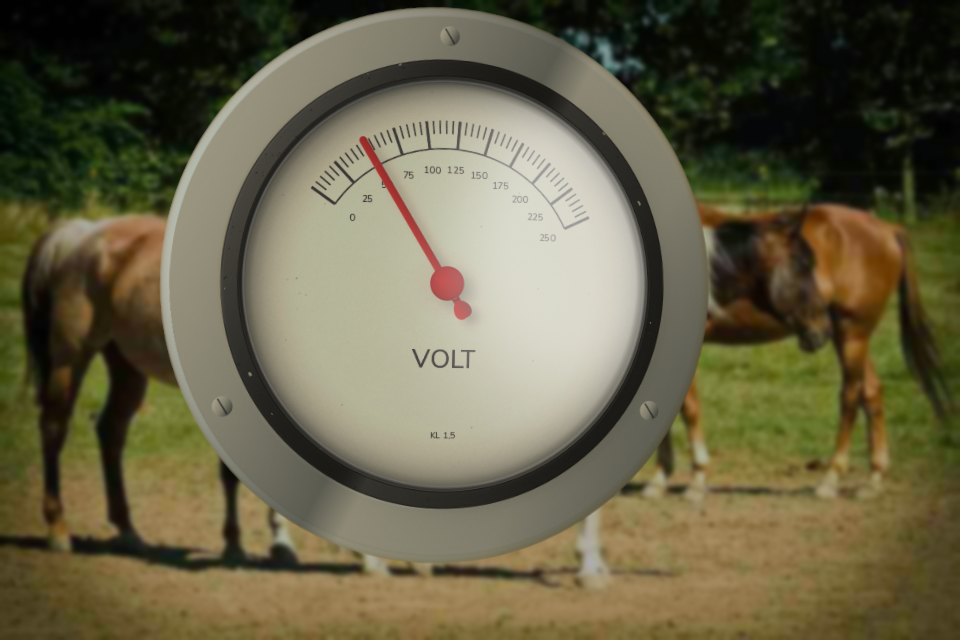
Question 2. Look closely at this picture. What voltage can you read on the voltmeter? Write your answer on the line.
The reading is 50 V
